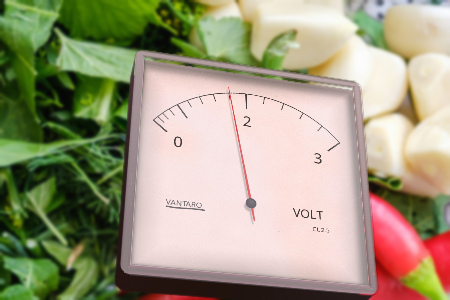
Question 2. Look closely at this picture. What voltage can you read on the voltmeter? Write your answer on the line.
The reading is 1.8 V
